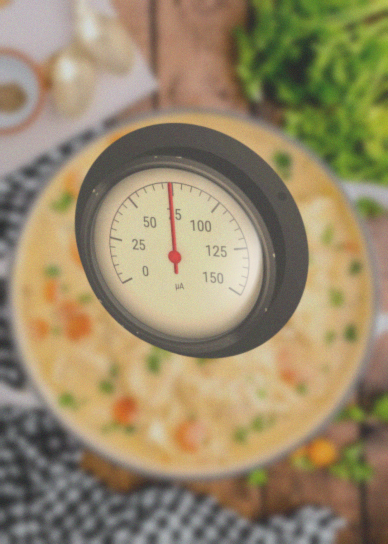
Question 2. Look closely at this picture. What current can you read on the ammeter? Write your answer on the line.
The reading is 75 µA
